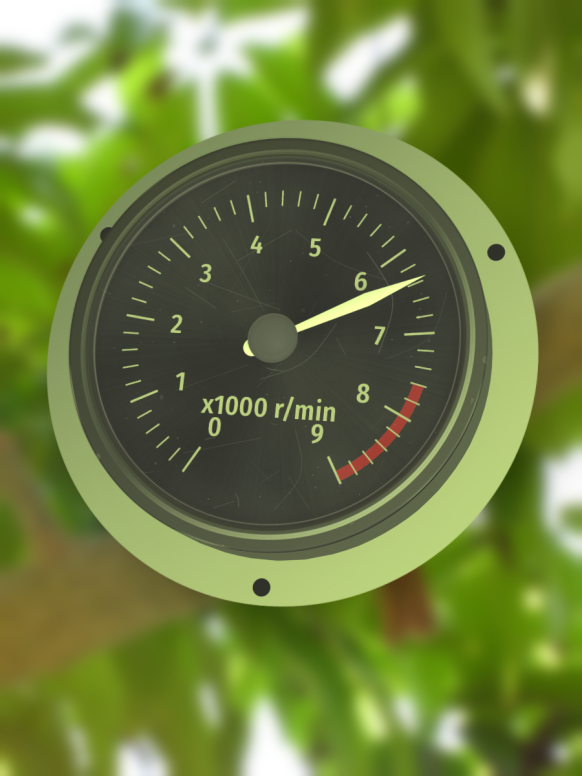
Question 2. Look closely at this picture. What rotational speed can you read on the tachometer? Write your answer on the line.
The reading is 6400 rpm
